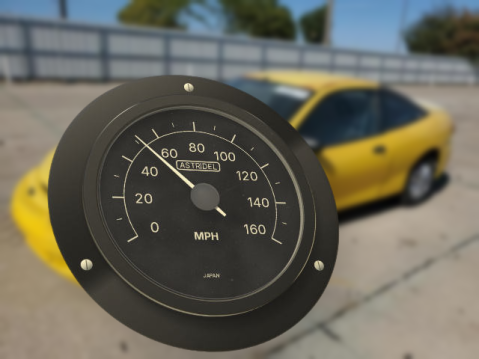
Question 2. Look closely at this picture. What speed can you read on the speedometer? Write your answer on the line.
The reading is 50 mph
